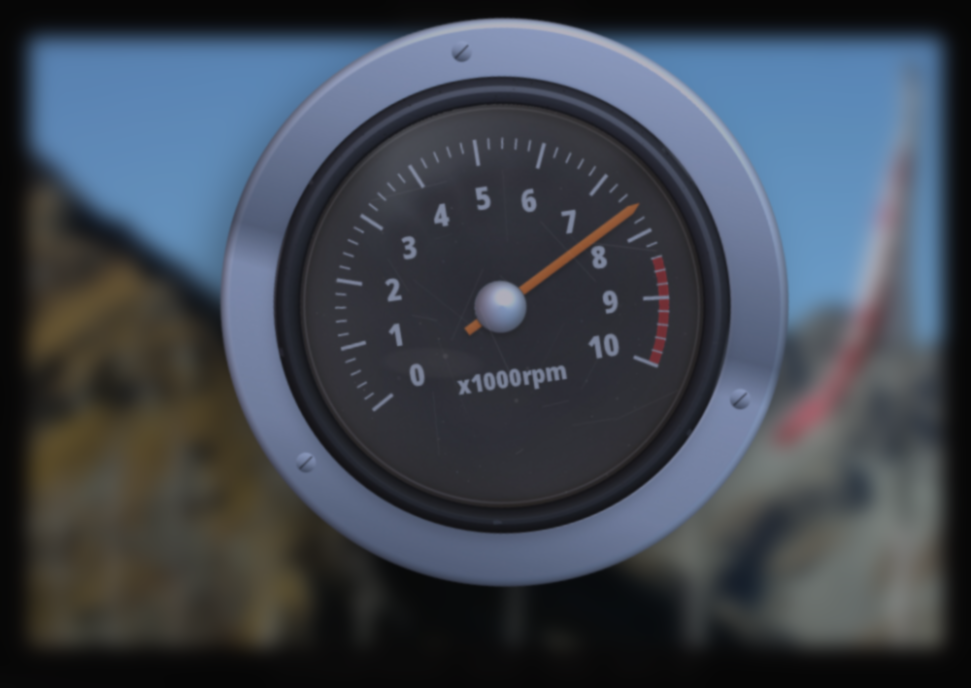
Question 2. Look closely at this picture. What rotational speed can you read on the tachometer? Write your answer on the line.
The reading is 7600 rpm
